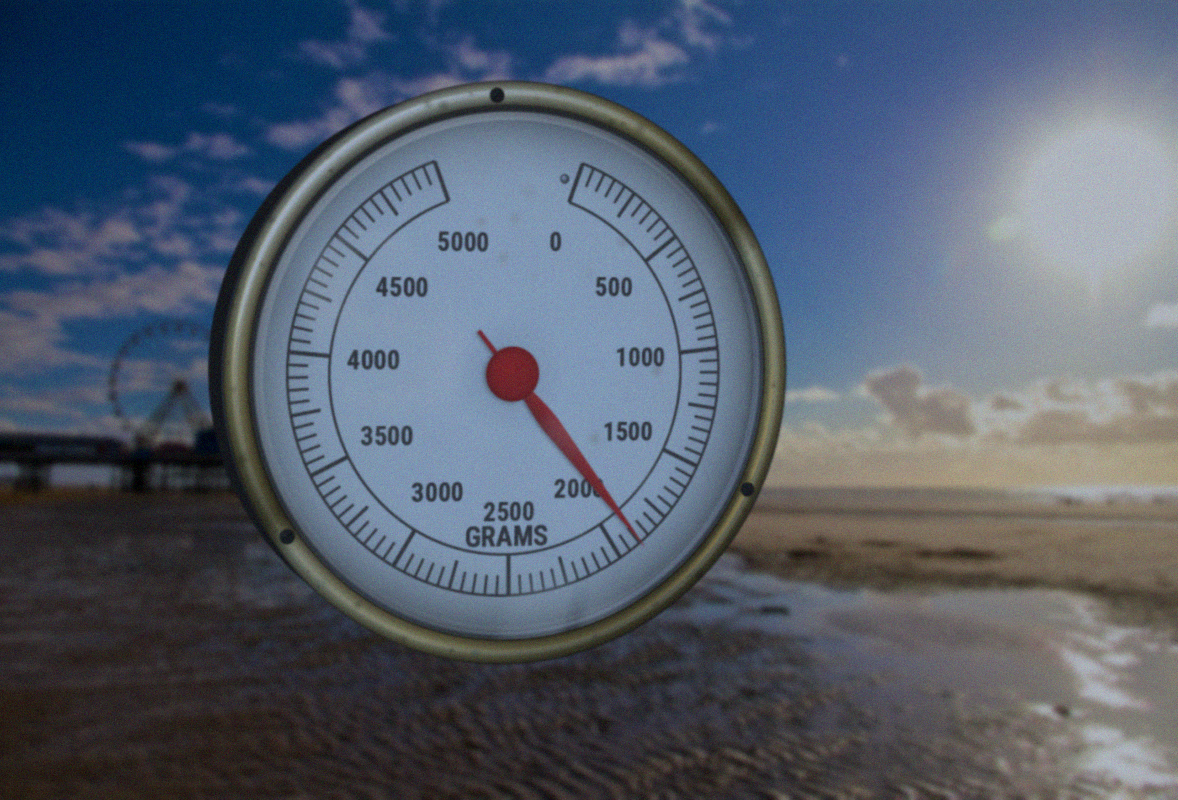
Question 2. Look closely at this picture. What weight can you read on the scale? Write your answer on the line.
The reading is 1900 g
